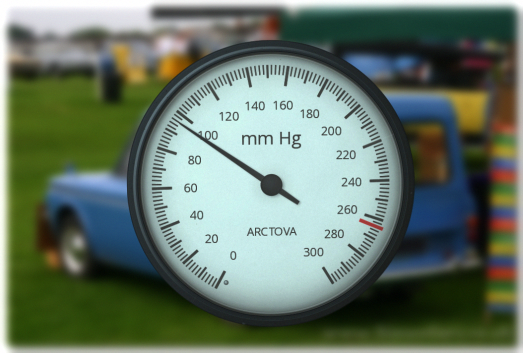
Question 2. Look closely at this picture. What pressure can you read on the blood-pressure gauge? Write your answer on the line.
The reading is 96 mmHg
